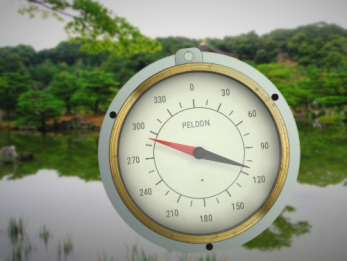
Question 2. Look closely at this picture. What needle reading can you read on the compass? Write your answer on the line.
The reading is 292.5 °
